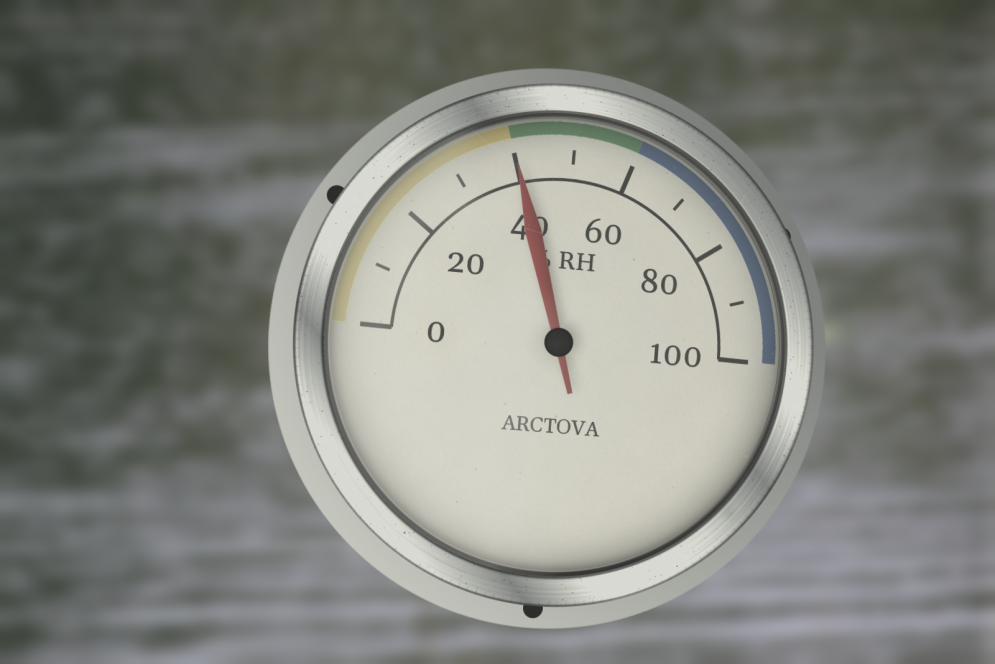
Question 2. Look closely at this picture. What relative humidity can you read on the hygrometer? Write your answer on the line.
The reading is 40 %
